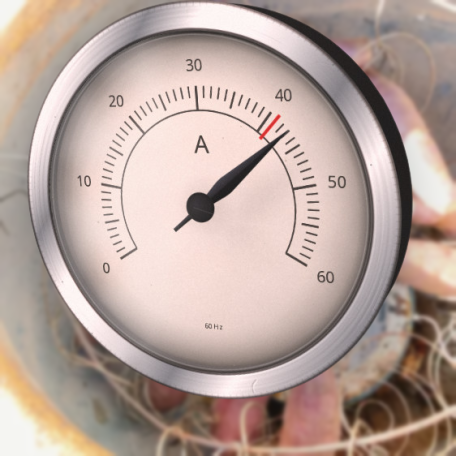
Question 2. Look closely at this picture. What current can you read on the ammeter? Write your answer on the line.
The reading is 43 A
